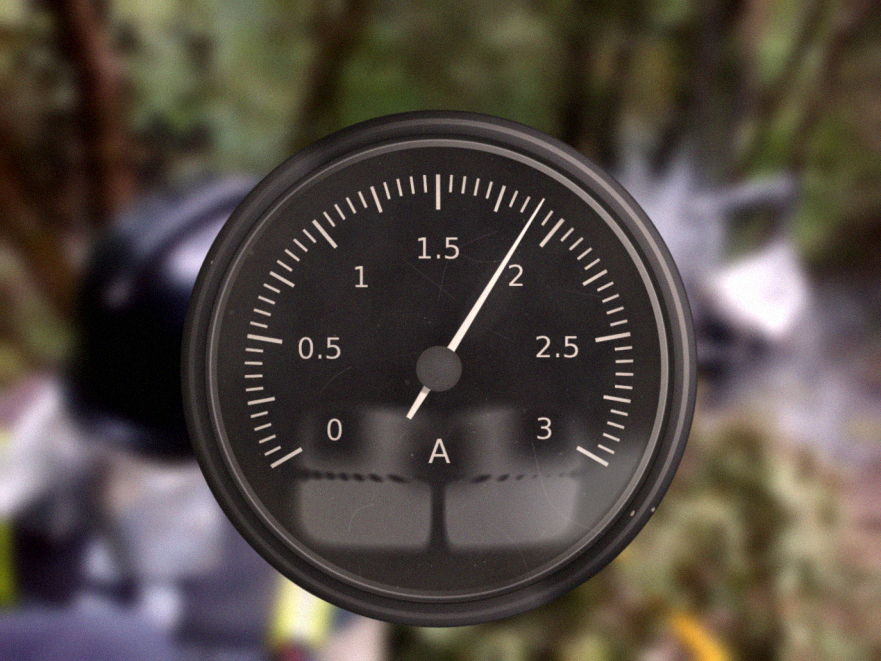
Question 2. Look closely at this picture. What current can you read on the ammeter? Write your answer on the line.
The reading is 1.9 A
